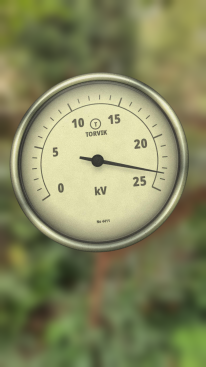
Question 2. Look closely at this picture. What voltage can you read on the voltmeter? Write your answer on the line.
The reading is 23.5 kV
